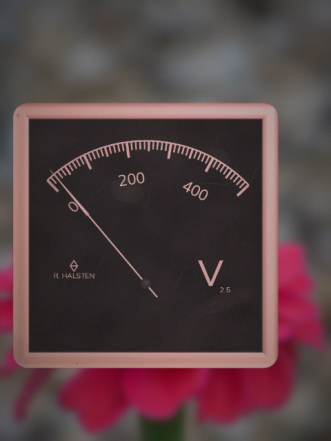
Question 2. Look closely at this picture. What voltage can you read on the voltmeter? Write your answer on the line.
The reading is 20 V
